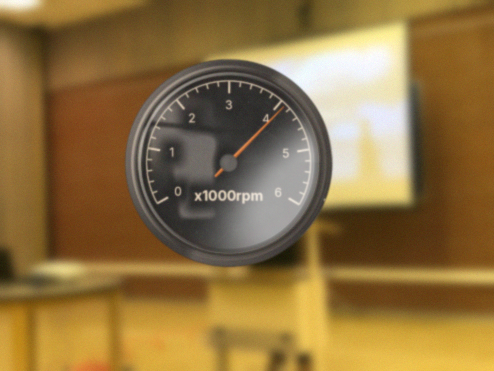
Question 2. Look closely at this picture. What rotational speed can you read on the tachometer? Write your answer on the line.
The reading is 4100 rpm
